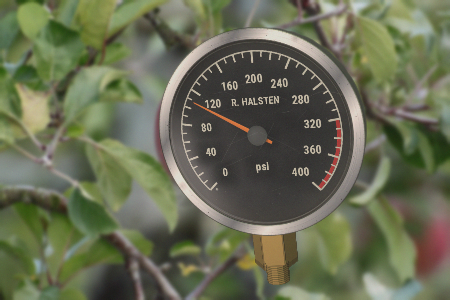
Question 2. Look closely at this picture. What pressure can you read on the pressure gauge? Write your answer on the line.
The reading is 110 psi
